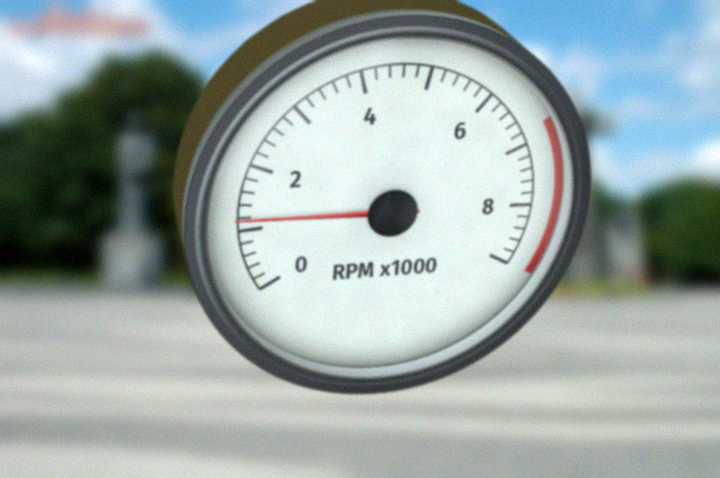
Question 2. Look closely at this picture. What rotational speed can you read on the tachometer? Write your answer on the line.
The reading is 1200 rpm
